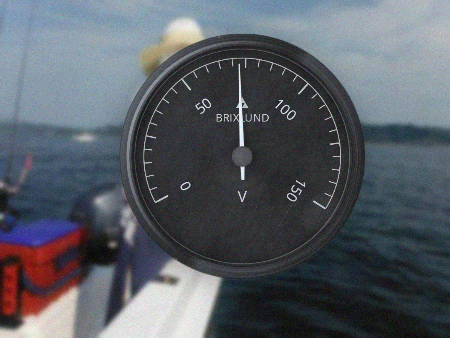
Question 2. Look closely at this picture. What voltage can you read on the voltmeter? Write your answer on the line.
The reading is 72.5 V
